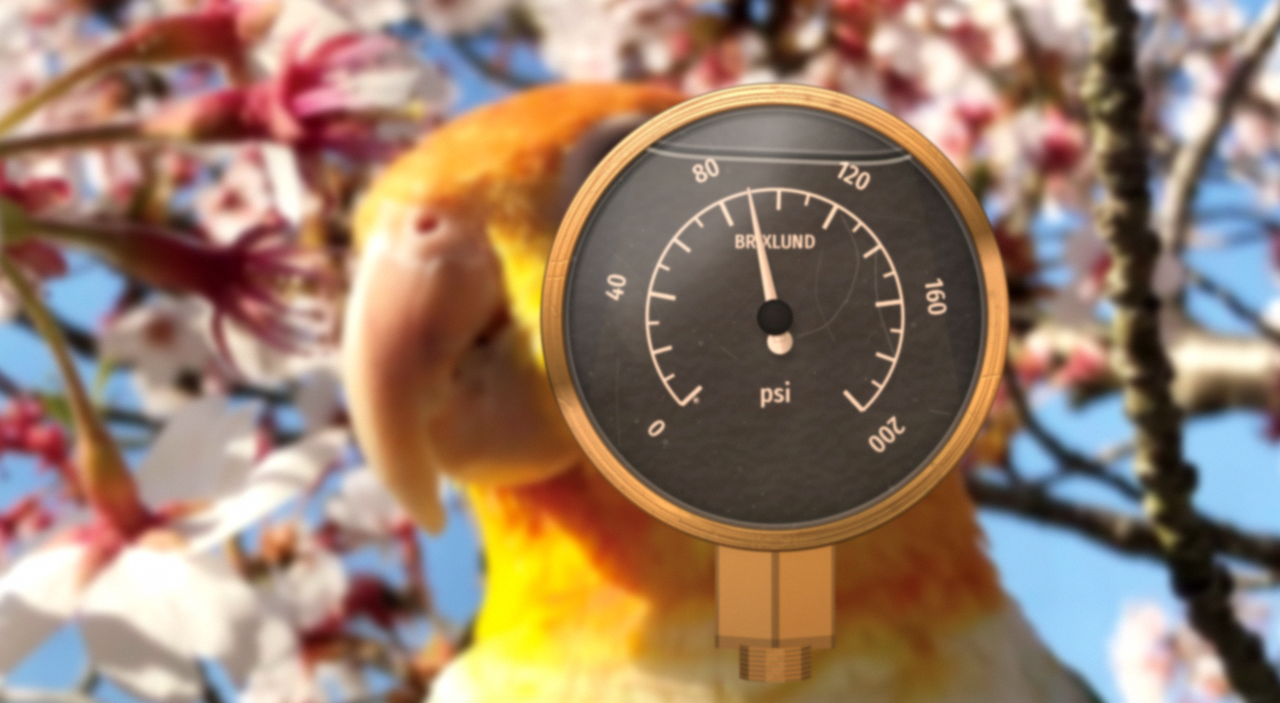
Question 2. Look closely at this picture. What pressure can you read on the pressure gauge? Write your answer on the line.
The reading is 90 psi
